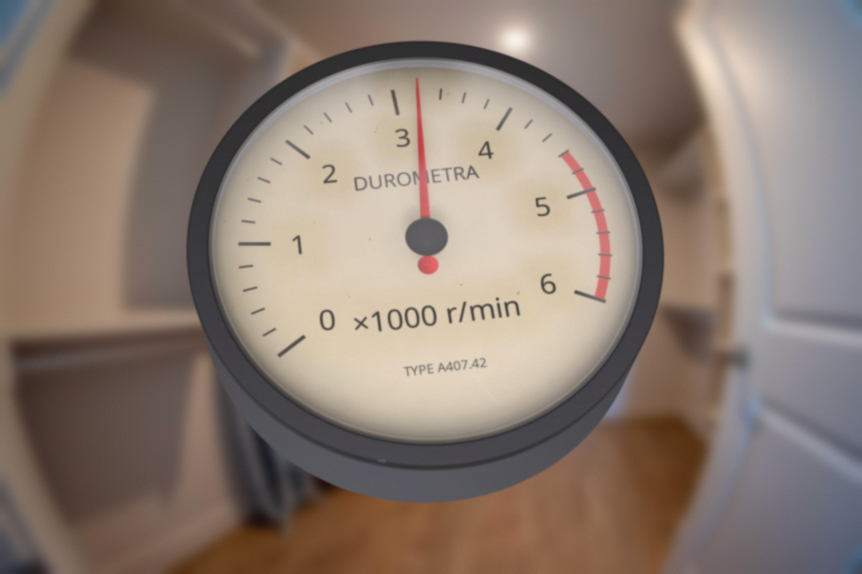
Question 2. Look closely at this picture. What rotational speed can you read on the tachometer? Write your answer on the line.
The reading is 3200 rpm
